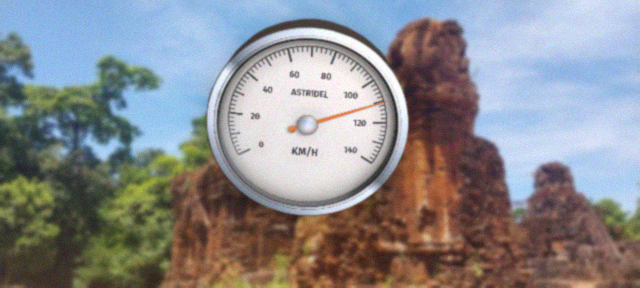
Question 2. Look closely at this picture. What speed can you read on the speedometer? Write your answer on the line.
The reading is 110 km/h
